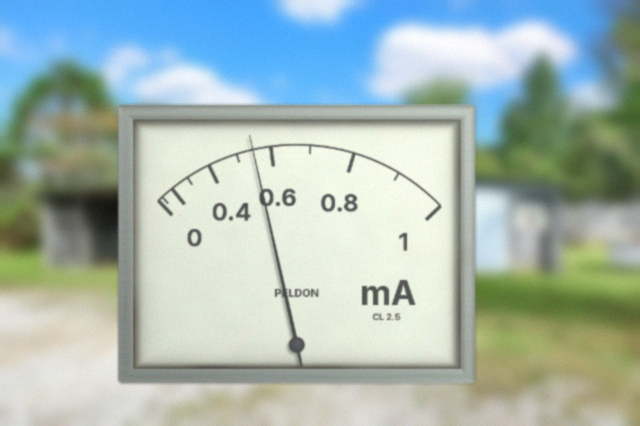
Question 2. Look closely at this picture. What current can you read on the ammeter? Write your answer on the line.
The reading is 0.55 mA
